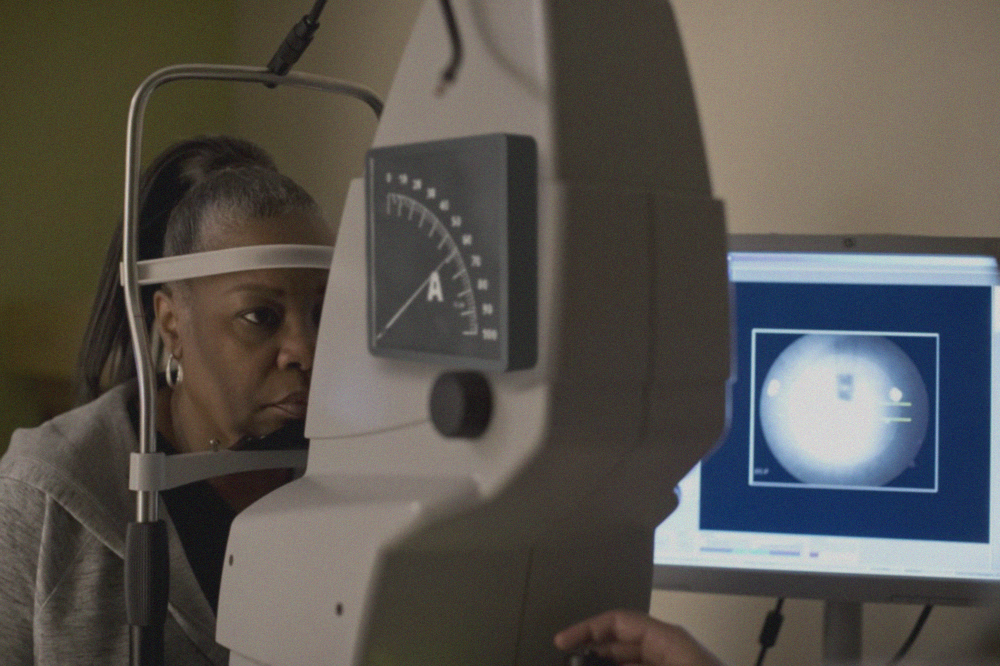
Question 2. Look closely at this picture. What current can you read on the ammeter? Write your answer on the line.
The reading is 60 A
